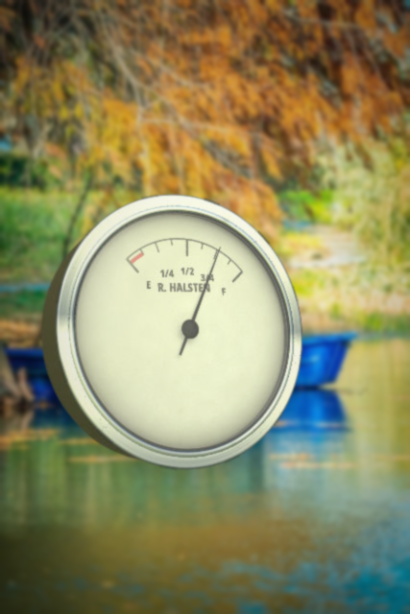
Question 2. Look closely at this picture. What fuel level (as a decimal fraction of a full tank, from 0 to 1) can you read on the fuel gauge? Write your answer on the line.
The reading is 0.75
